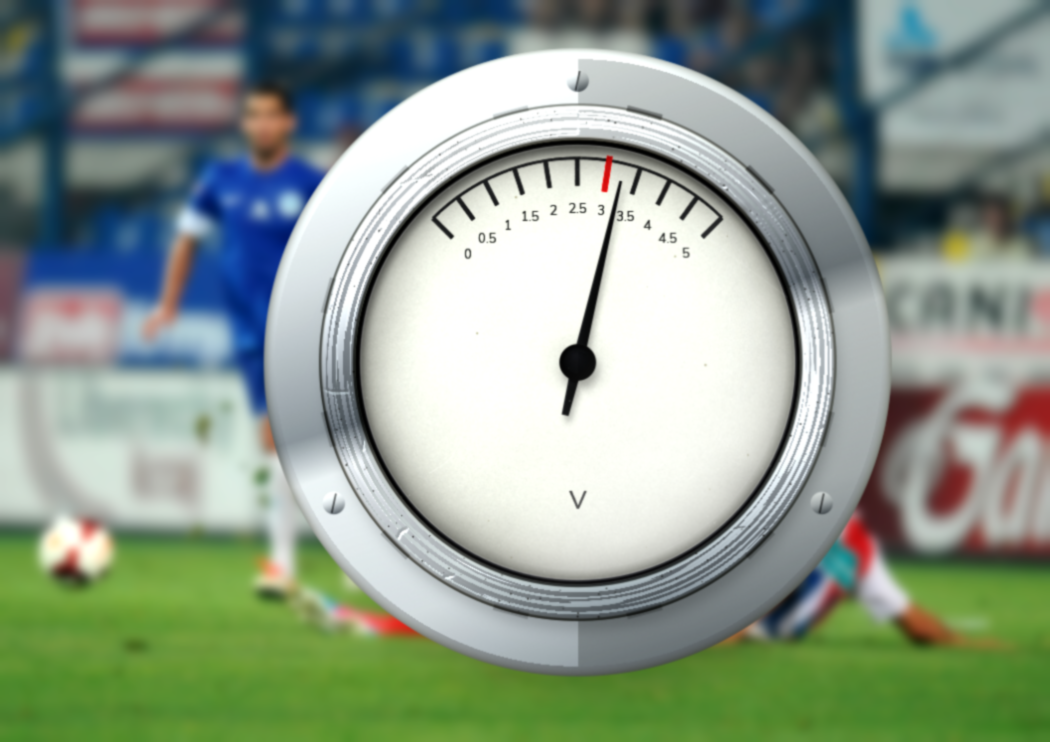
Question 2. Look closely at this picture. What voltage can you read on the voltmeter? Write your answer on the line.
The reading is 3.25 V
